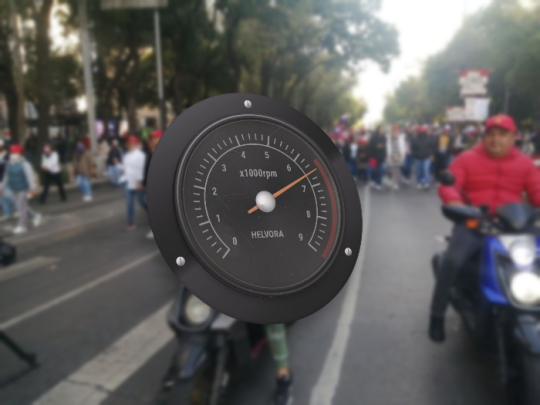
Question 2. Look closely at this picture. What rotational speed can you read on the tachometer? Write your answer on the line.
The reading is 6600 rpm
